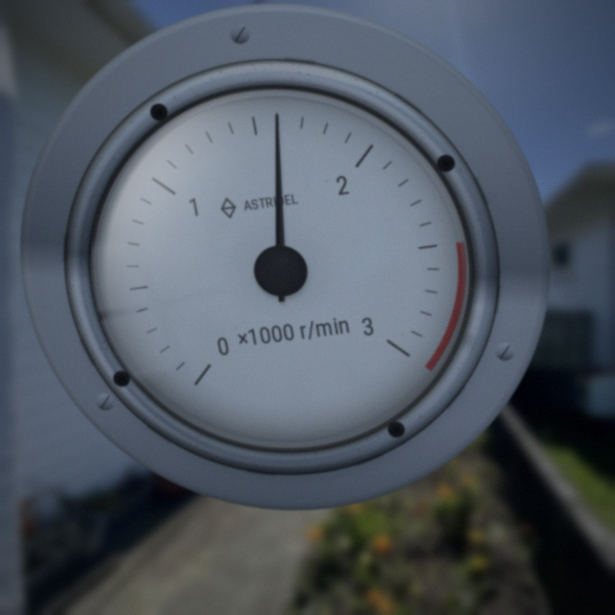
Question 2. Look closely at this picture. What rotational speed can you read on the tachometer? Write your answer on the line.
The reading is 1600 rpm
